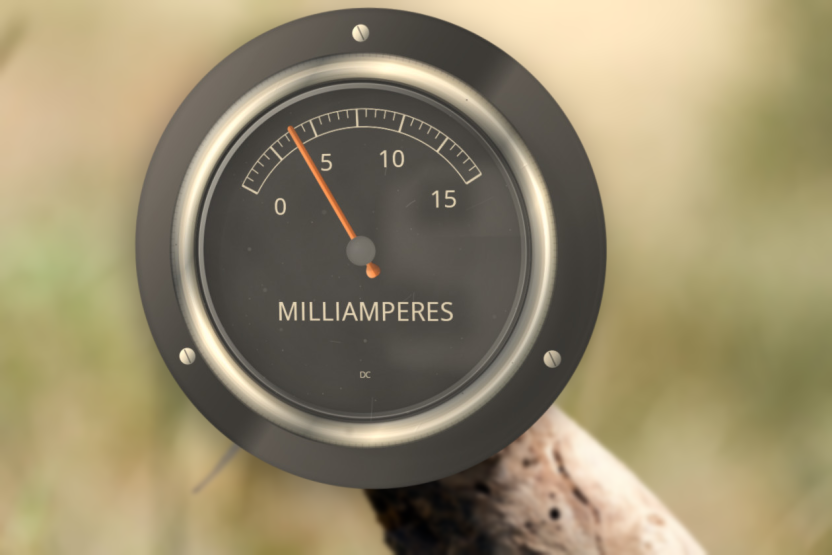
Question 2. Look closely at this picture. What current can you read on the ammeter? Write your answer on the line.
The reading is 4 mA
